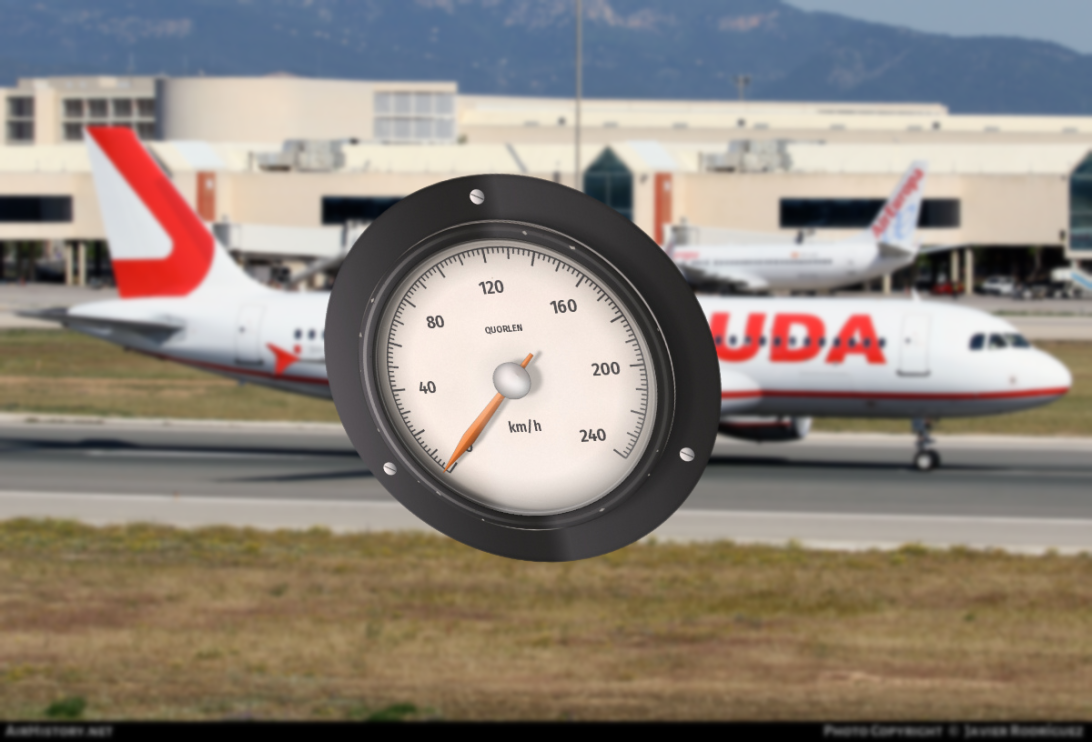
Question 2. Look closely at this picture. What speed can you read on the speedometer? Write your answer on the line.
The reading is 2 km/h
